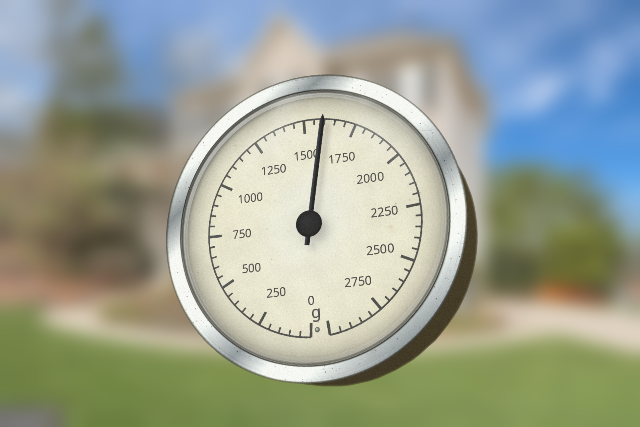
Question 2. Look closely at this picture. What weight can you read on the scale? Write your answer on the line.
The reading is 1600 g
